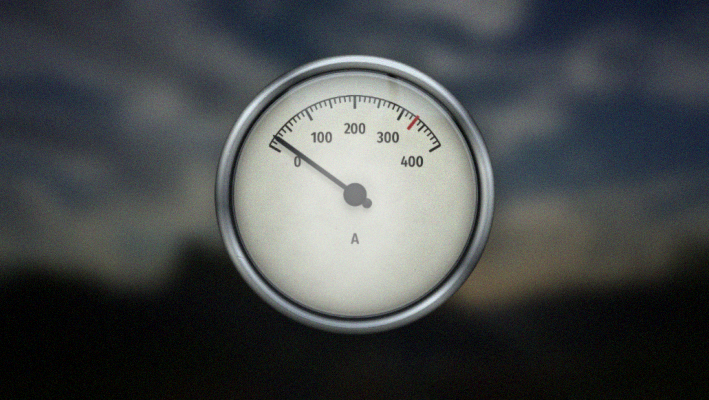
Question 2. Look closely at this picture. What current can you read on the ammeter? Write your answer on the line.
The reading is 20 A
